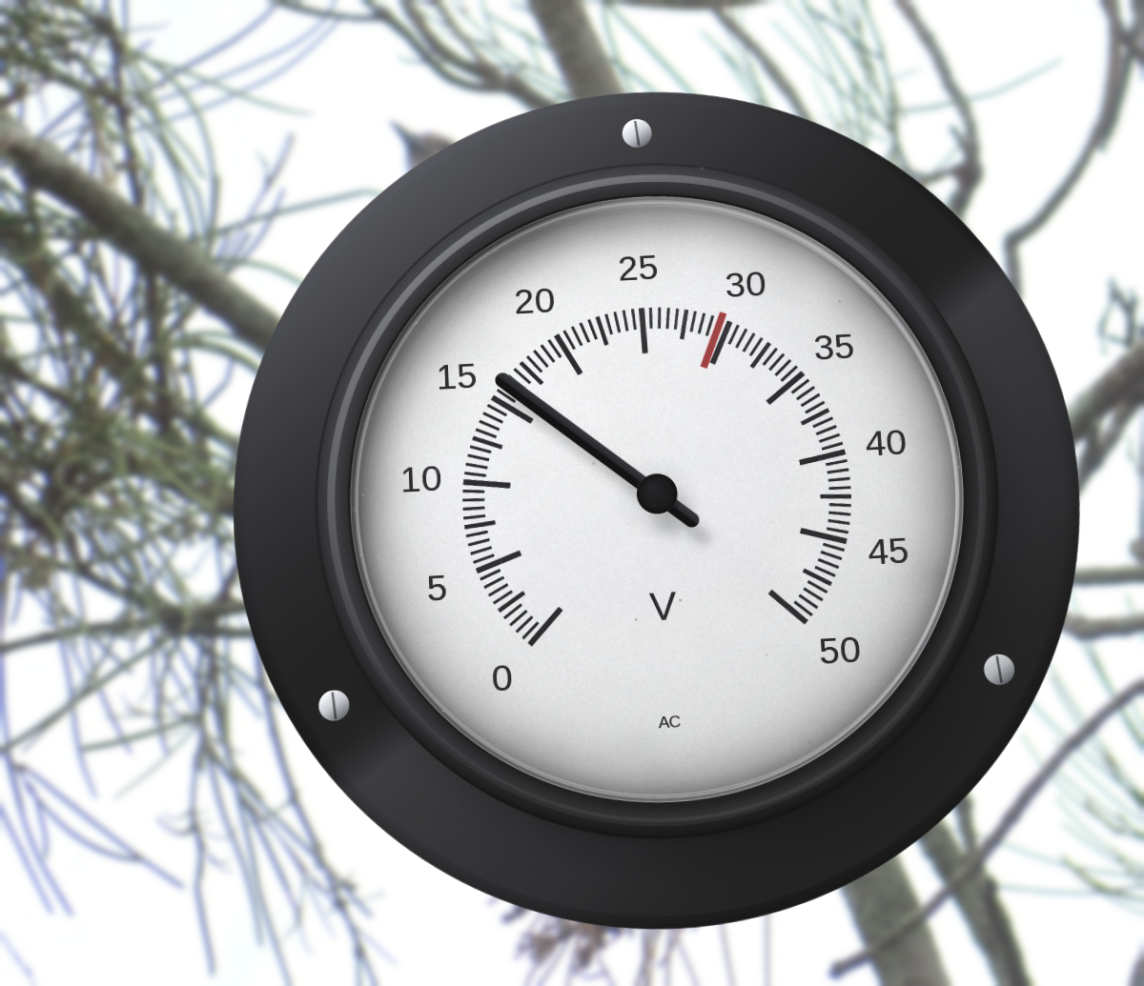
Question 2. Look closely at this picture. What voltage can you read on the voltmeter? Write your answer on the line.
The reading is 16 V
